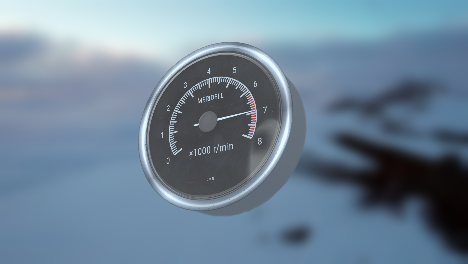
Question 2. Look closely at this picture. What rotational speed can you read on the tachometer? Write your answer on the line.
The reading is 7000 rpm
